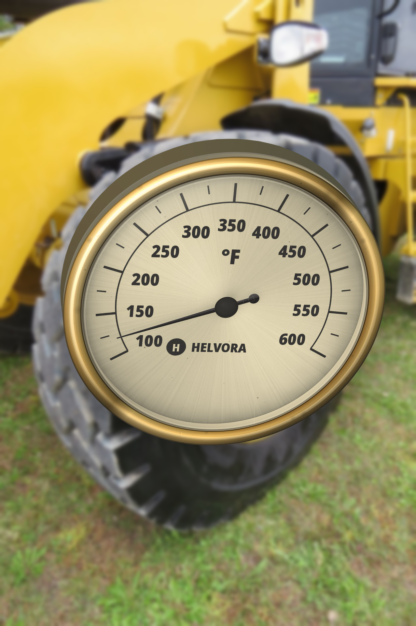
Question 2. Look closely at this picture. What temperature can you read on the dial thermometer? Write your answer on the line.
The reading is 125 °F
